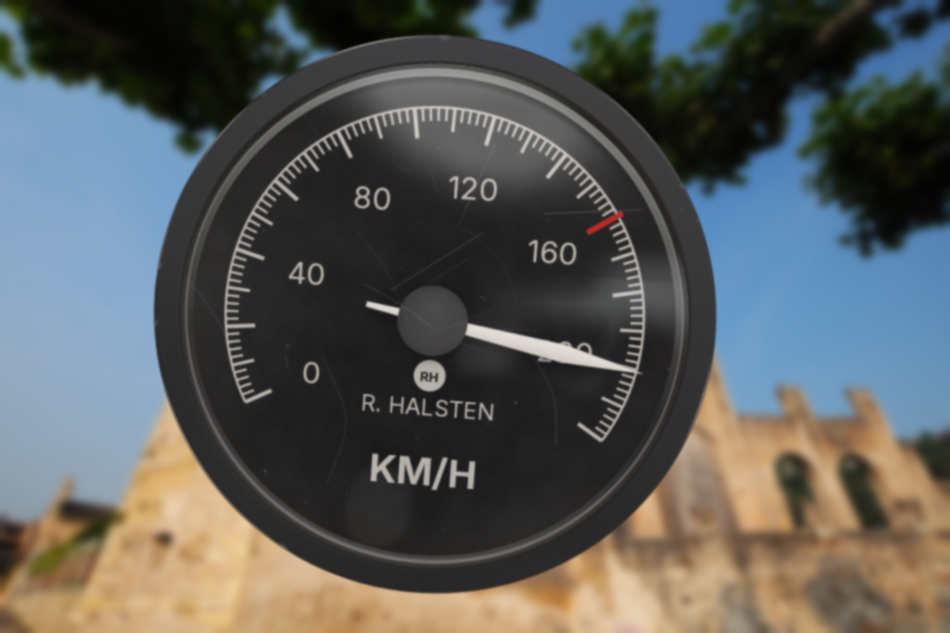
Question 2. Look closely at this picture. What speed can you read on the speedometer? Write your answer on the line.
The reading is 200 km/h
